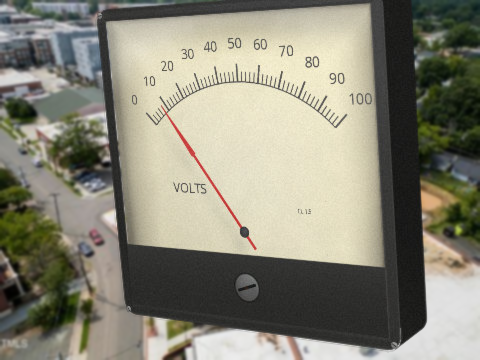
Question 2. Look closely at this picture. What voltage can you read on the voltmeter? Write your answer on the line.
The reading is 10 V
